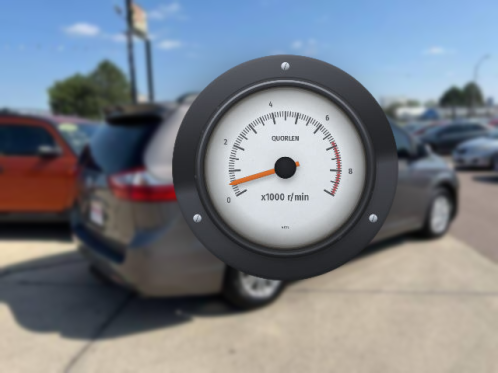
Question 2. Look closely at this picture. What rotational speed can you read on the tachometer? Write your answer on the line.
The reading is 500 rpm
